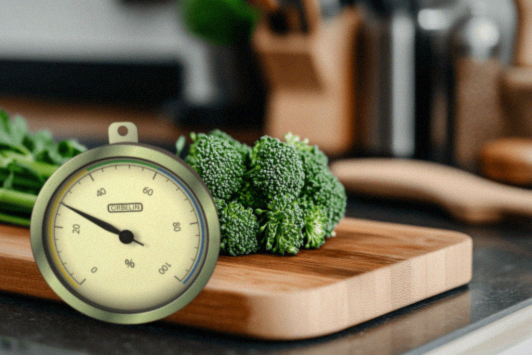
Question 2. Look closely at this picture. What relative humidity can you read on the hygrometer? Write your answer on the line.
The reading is 28 %
